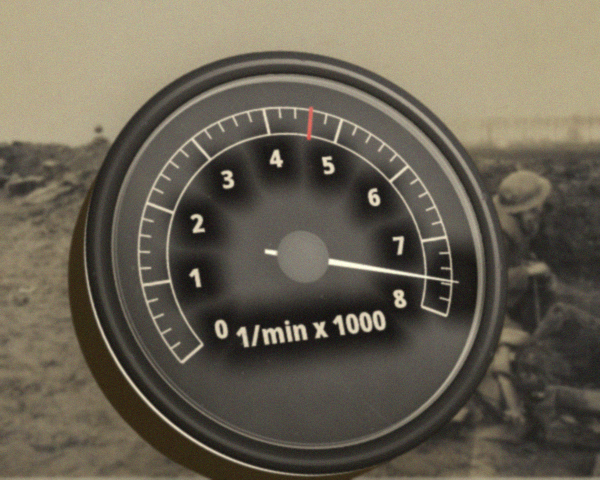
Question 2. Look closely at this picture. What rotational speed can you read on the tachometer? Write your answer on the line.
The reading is 7600 rpm
